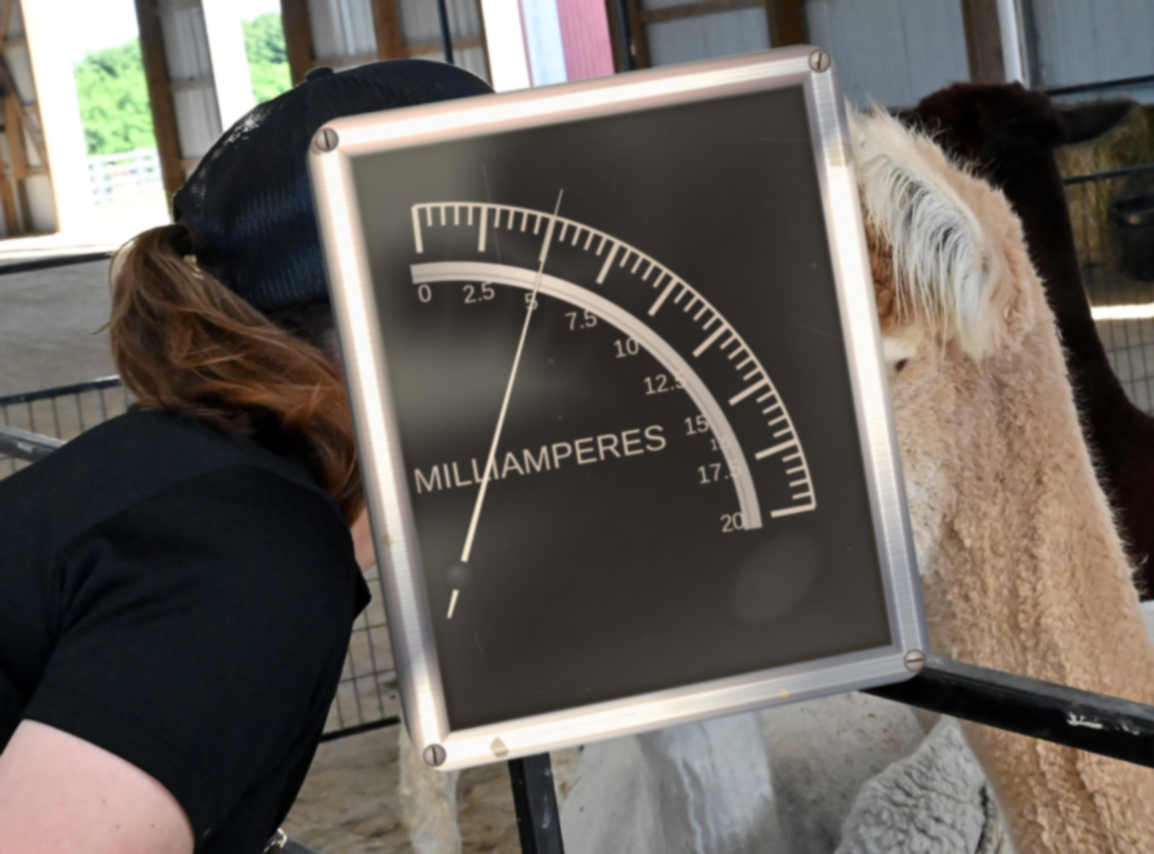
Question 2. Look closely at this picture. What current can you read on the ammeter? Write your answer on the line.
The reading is 5 mA
